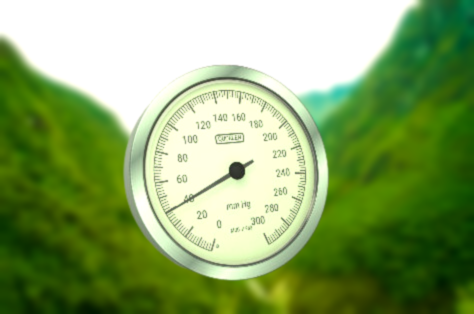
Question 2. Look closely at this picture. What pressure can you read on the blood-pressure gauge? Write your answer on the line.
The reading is 40 mmHg
